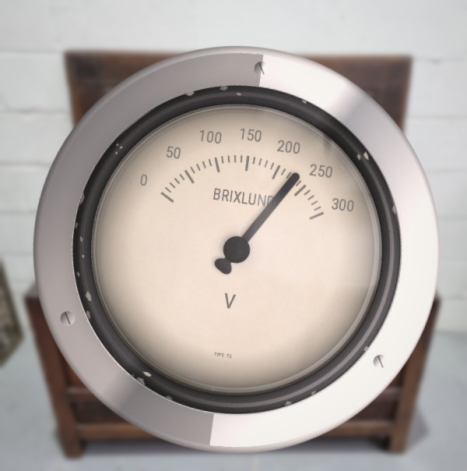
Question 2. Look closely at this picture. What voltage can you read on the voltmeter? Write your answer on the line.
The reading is 230 V
